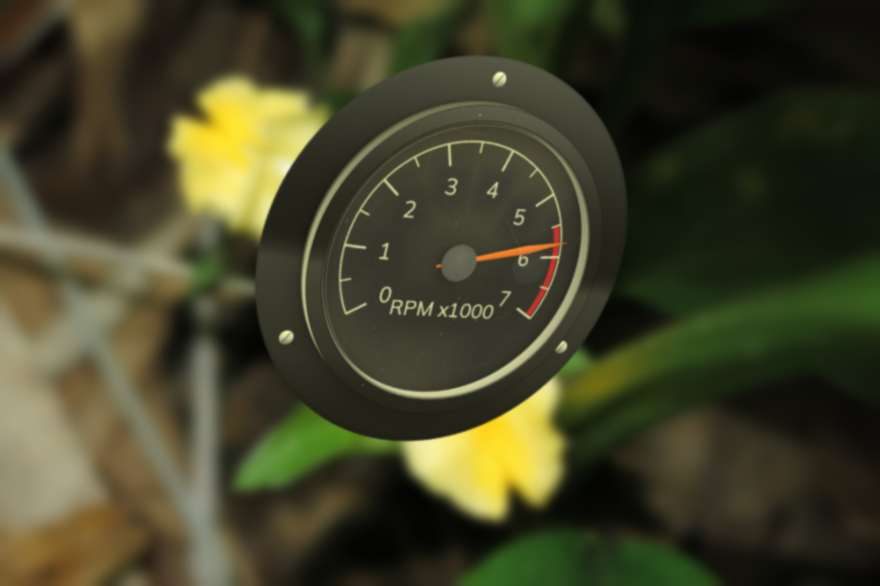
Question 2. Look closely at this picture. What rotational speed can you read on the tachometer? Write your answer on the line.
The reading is 5750 rpm
